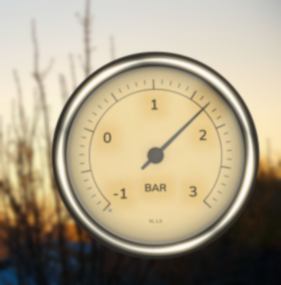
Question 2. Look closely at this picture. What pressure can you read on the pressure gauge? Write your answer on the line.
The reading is 1.7 bar
